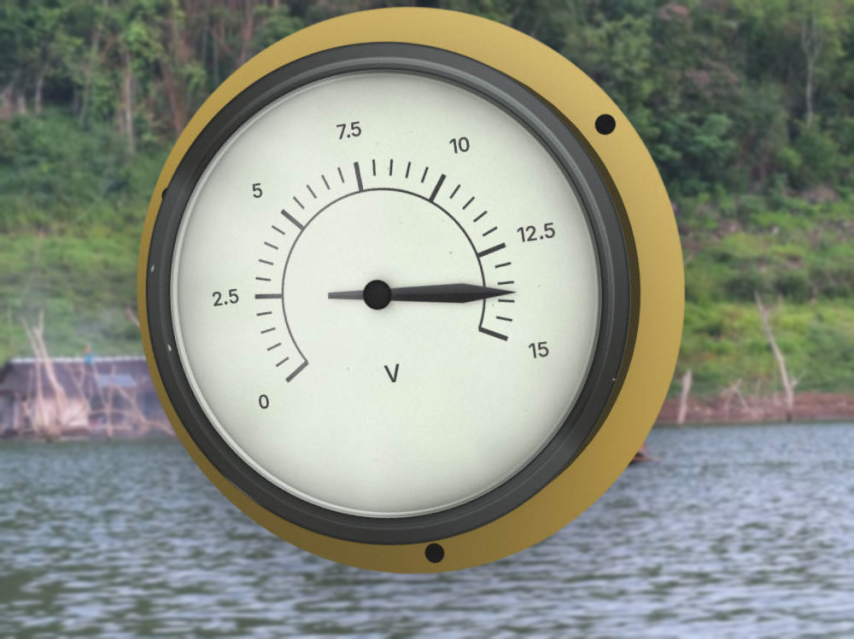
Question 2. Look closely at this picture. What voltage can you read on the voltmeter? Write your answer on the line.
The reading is 13.75 V
